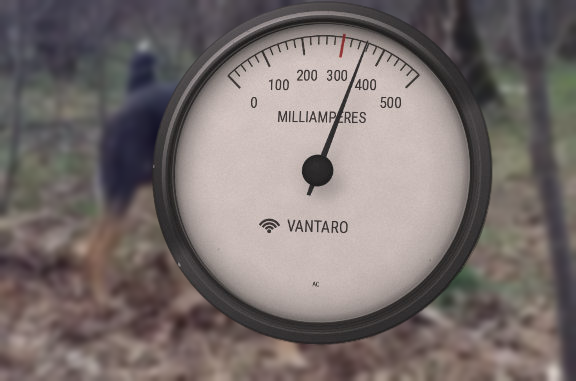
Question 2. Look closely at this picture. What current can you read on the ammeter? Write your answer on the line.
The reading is 360 mA
